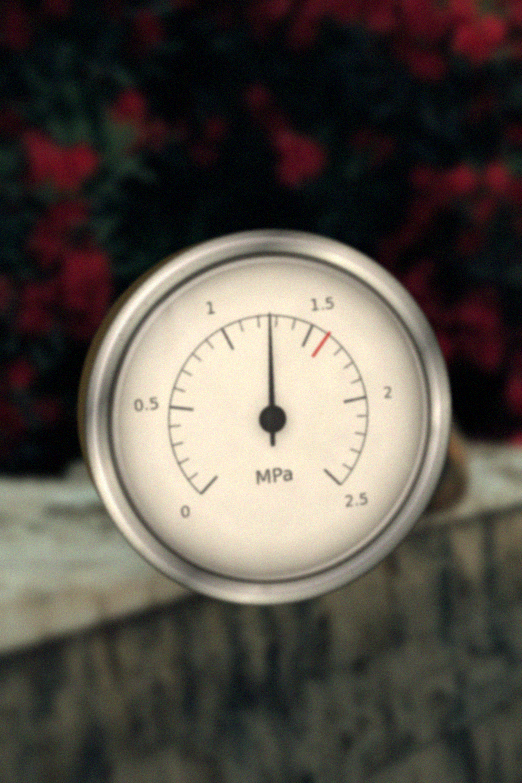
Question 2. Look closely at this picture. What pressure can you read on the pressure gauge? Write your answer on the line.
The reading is 1.25 MPa
